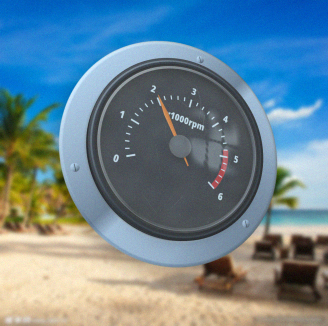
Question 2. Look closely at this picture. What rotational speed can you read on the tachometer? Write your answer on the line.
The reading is 2000 rpm
